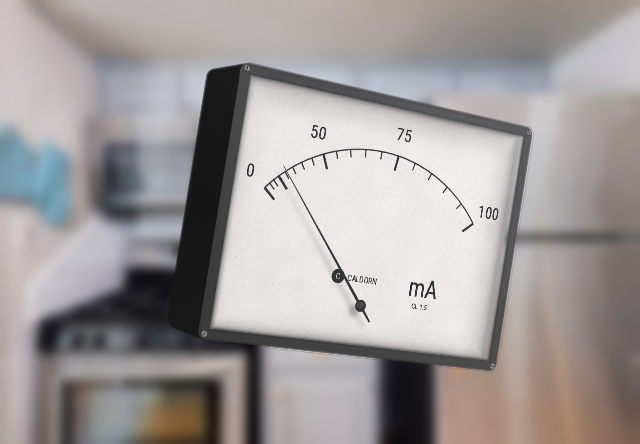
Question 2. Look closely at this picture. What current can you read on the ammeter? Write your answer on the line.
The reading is 30 mA
